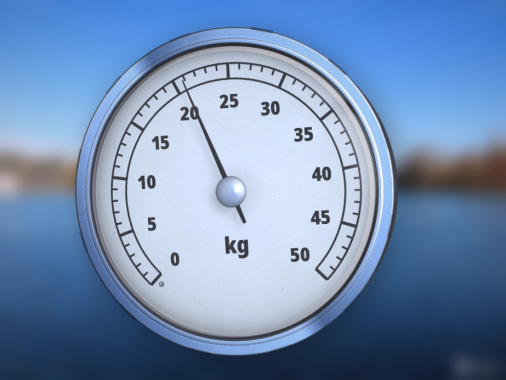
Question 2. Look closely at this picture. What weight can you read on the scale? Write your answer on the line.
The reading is 21 kg
